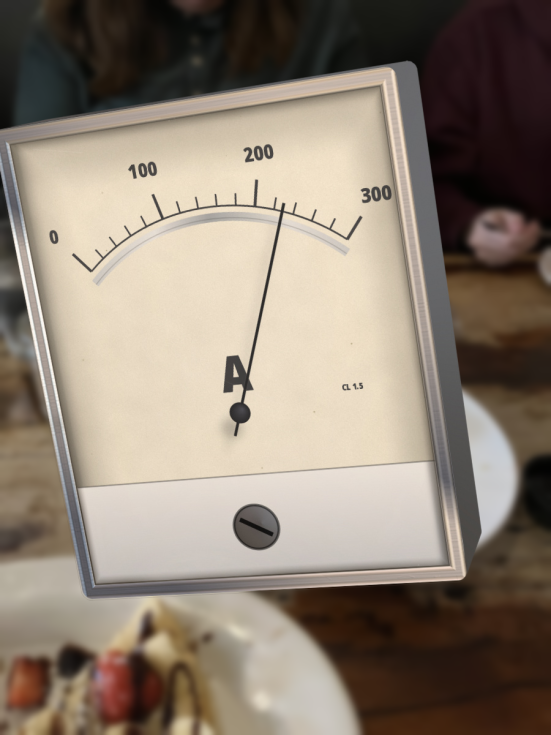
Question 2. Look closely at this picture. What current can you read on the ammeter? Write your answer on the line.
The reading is 230 A
